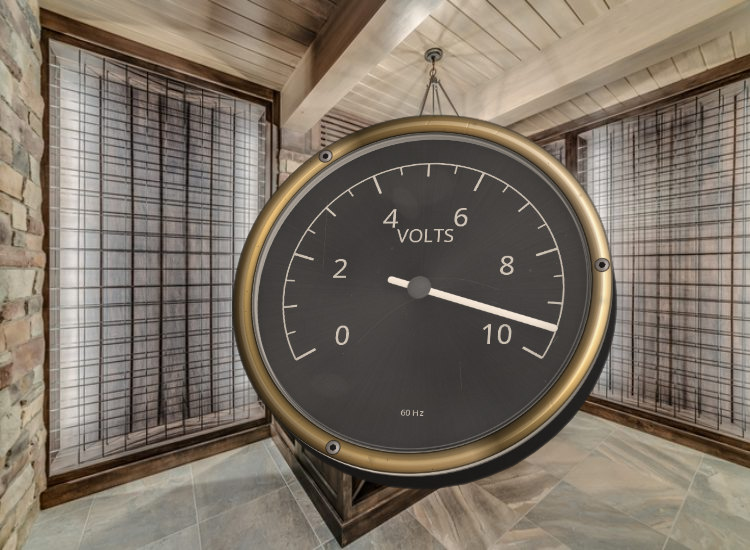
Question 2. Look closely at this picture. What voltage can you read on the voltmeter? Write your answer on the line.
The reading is 9.5 V
